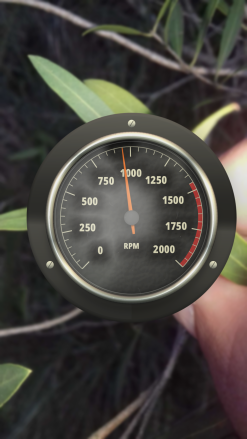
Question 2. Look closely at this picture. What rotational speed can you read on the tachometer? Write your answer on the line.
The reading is 950 rpm
